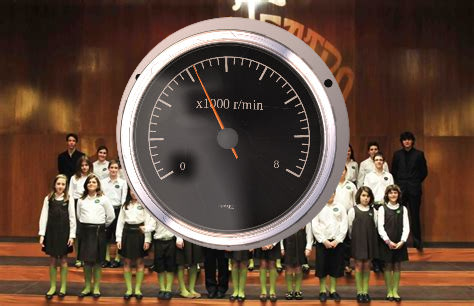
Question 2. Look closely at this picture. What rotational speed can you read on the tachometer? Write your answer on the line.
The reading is 3200 rpm
